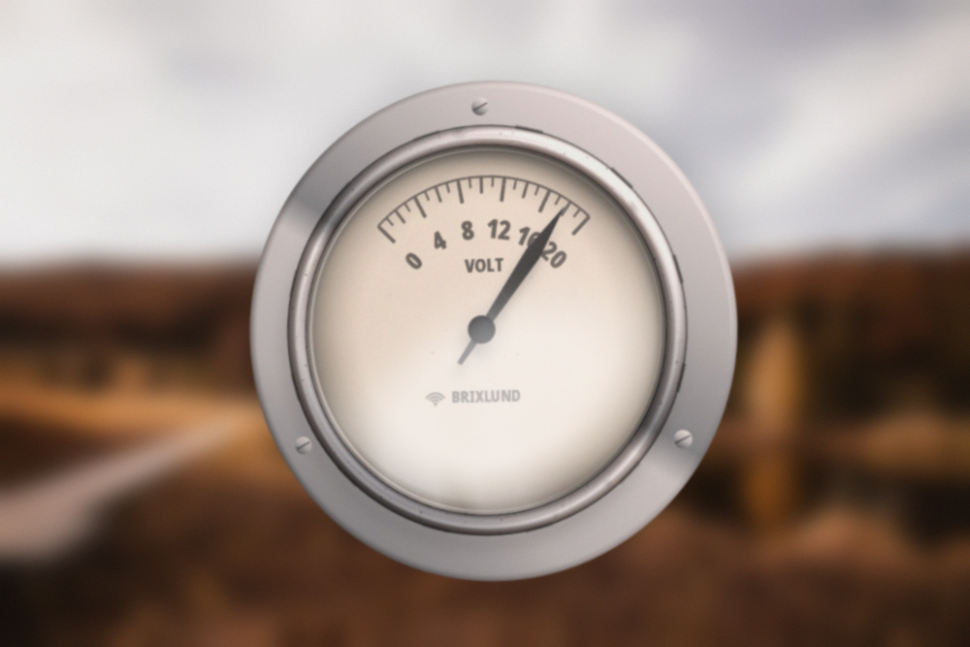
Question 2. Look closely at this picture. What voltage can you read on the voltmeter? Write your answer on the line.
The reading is 18 V
